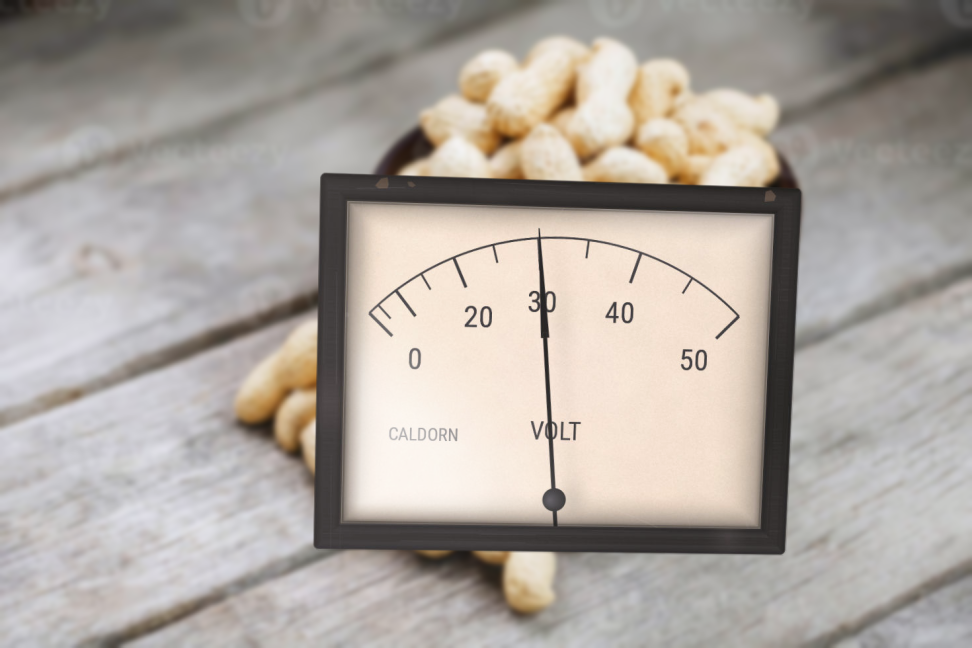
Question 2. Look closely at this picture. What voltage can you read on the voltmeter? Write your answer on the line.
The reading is 30 V
